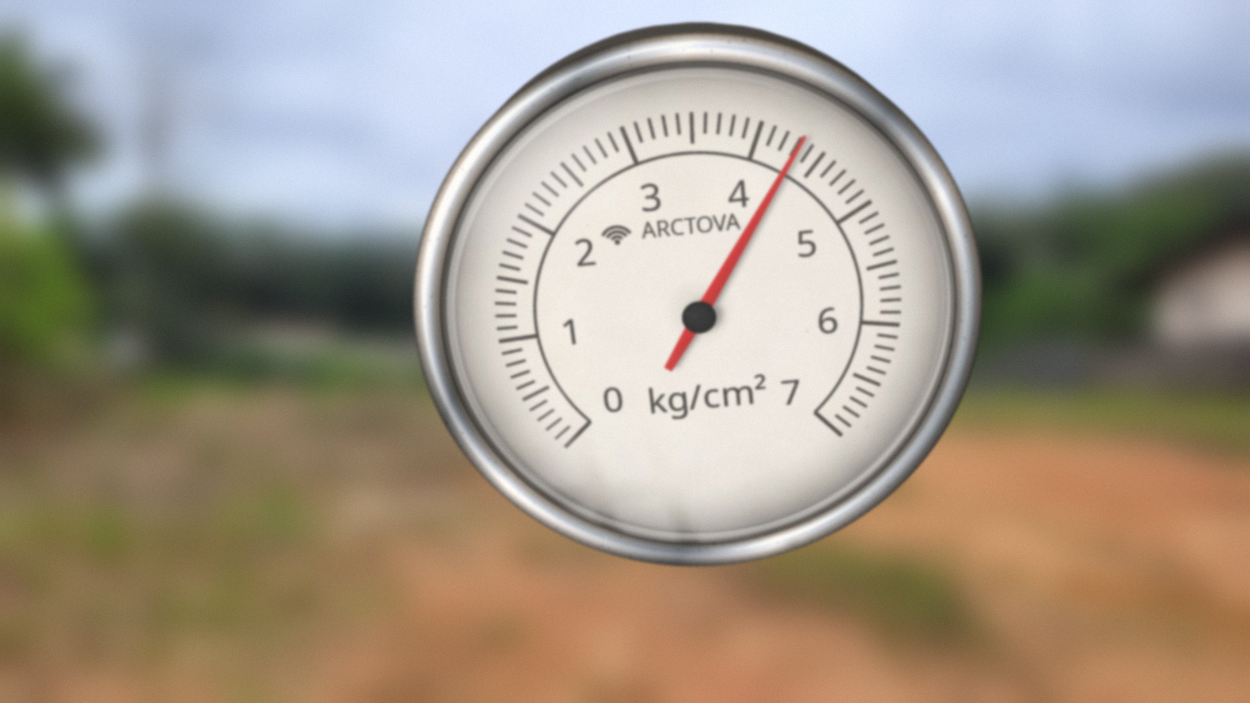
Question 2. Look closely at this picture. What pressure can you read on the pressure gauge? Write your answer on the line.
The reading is 4.3 kg/cm²
